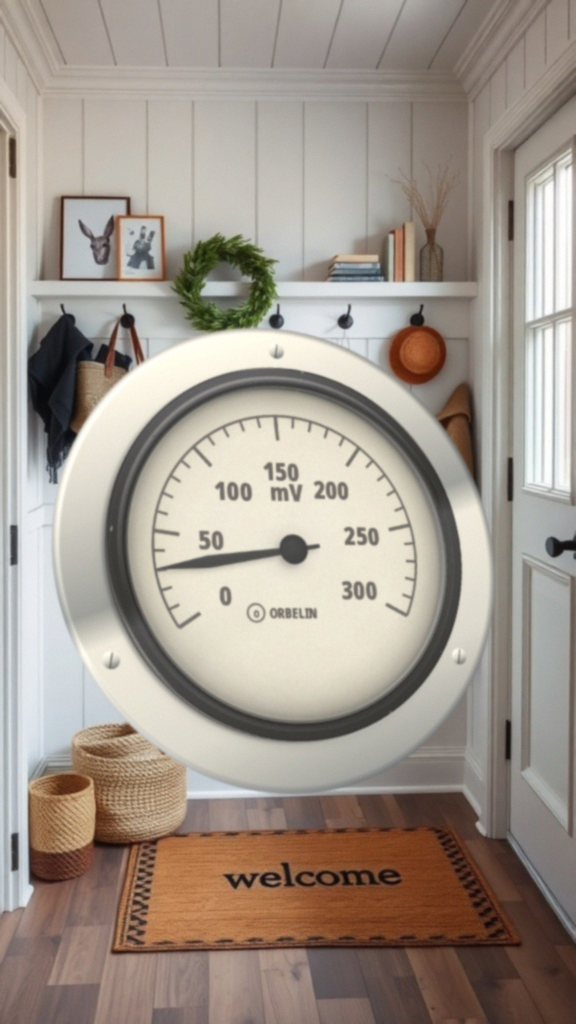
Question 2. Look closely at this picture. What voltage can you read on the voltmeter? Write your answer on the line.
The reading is 30 mV
